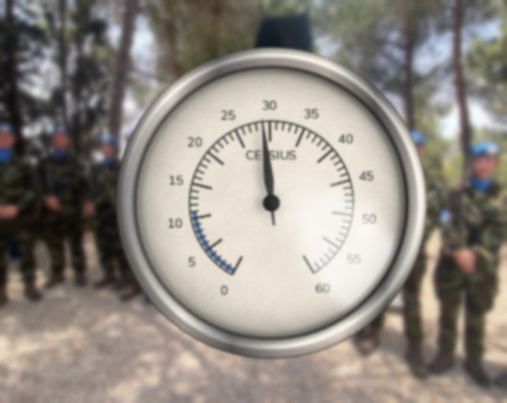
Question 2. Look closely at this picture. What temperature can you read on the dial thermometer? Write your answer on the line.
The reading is 29 °C
